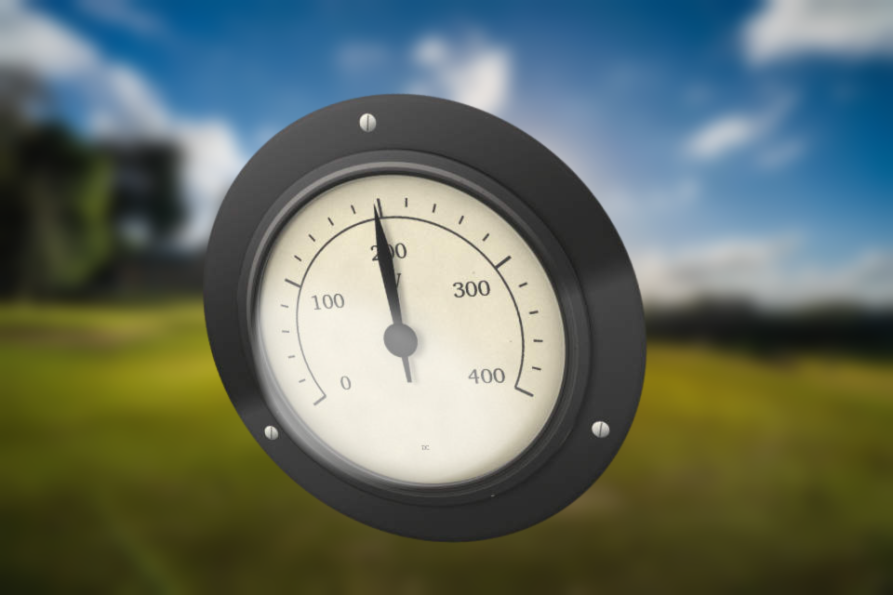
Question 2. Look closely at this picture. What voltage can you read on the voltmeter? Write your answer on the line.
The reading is 200 V
